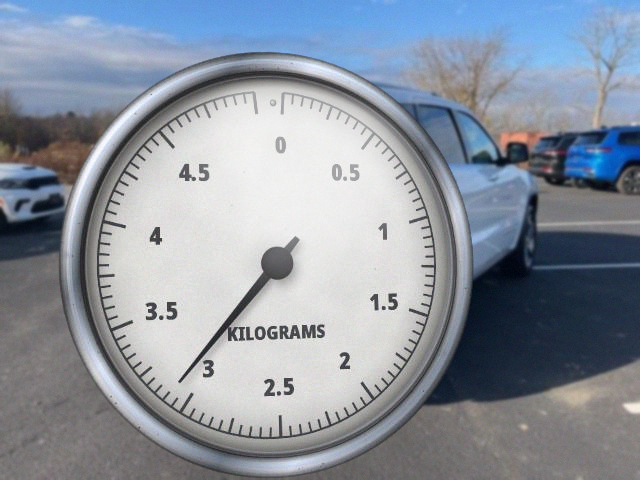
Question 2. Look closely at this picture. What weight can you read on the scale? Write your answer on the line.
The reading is 3.1 kg
